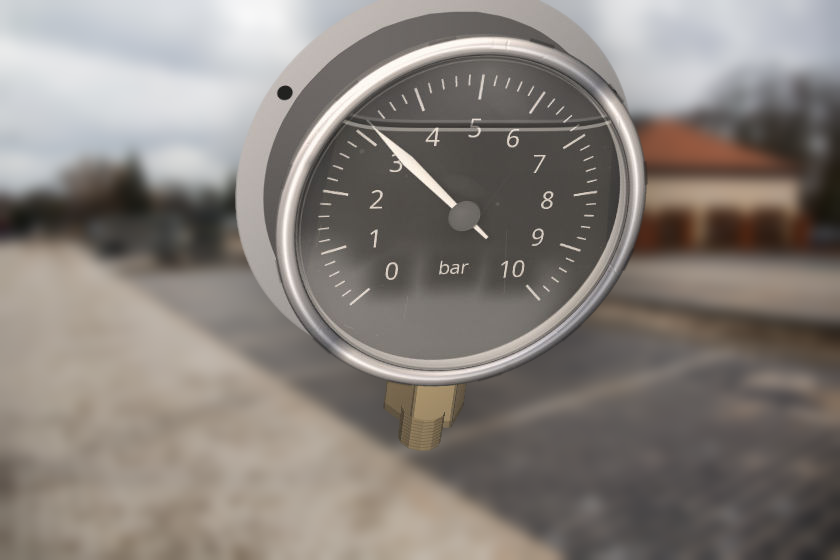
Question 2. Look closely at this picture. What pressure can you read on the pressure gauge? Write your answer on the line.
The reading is 3.2 bar
